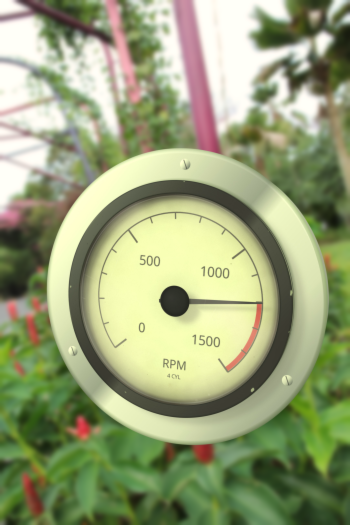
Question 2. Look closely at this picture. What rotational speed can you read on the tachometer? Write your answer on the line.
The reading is 1200 rpm
